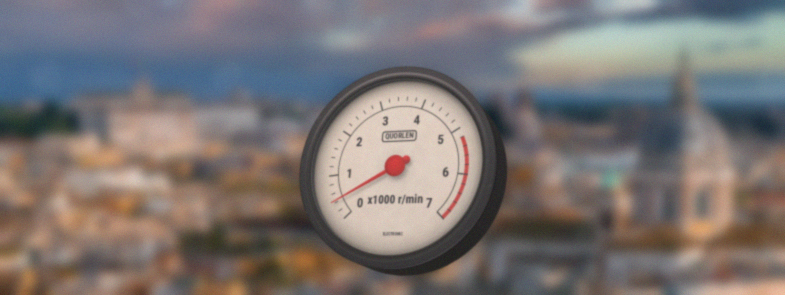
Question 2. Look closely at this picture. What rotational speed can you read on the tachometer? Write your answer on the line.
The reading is 400 rpm
